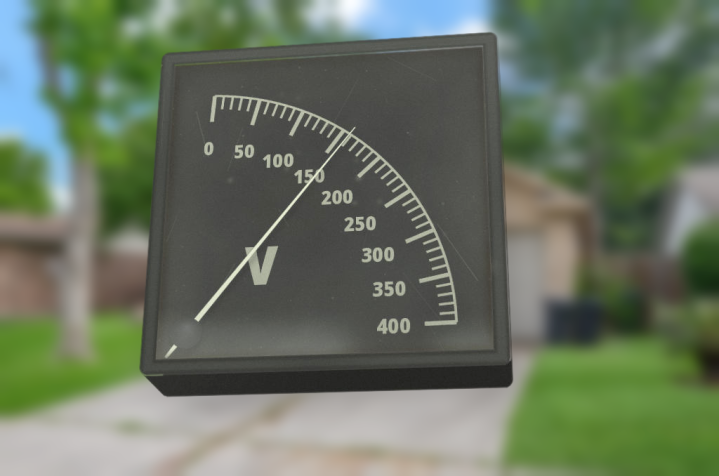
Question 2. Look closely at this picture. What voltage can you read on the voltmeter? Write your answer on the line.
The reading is 160 V
